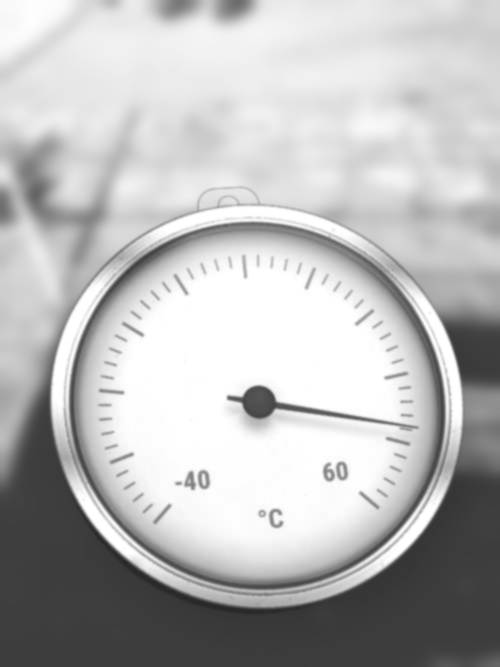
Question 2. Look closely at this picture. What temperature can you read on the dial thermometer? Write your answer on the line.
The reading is 48 °C
